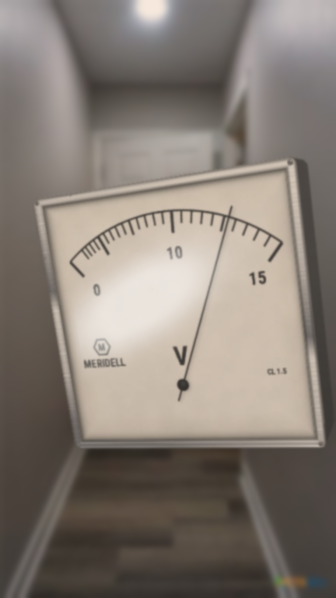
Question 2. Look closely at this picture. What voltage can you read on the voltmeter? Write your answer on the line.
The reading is 12.75 V
